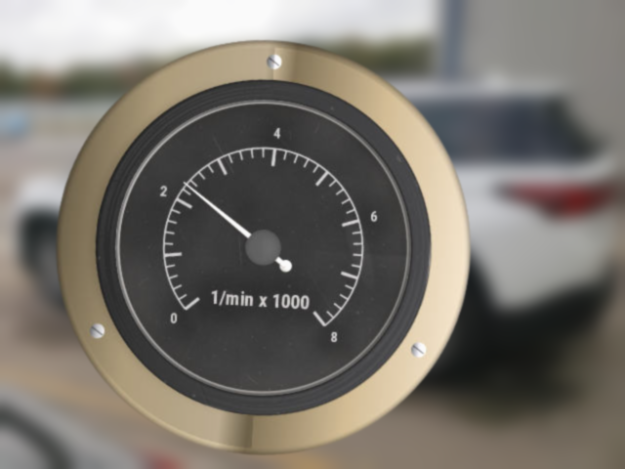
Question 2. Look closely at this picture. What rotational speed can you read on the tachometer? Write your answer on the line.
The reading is 2300 rpm
